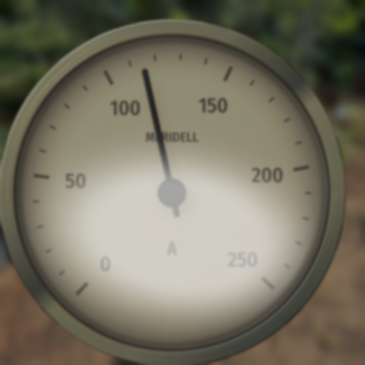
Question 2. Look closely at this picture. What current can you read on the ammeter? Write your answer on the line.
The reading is 115 A
